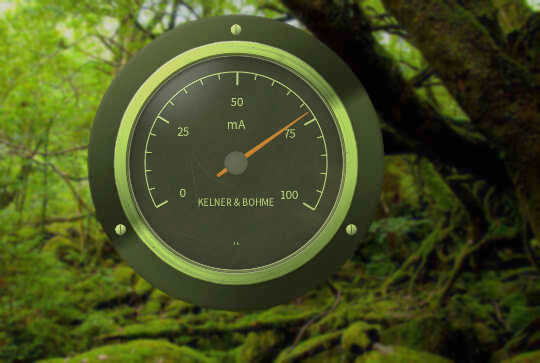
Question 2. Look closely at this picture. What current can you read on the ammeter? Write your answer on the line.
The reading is 72.5 mA
